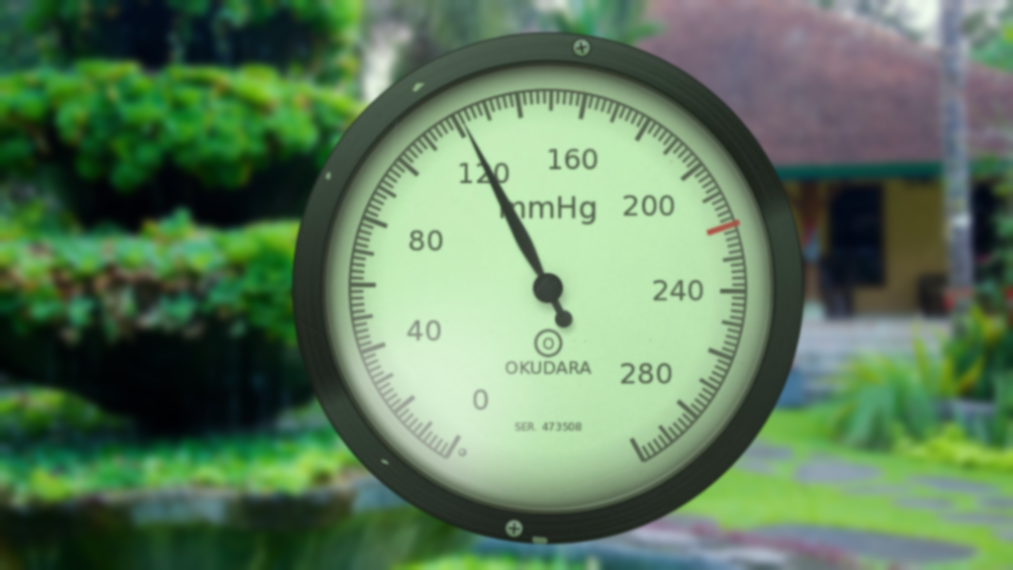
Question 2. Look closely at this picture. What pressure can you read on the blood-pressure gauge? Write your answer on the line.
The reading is 122 mmHg
